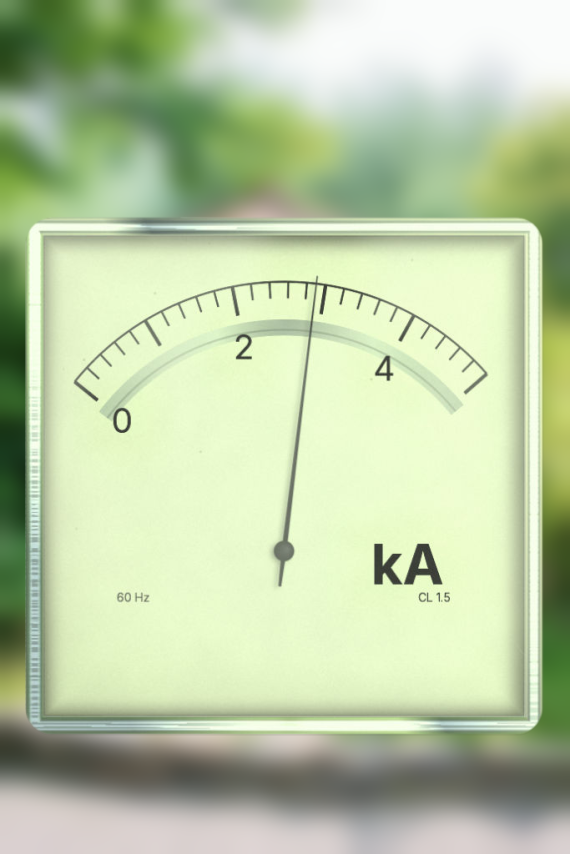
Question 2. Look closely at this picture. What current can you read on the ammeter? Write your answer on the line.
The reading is 2.9 kA
